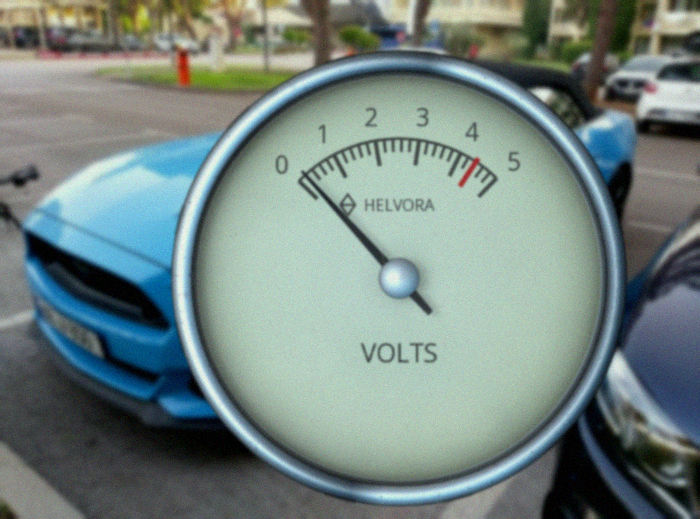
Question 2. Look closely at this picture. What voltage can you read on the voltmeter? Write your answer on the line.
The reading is 0.2 V
